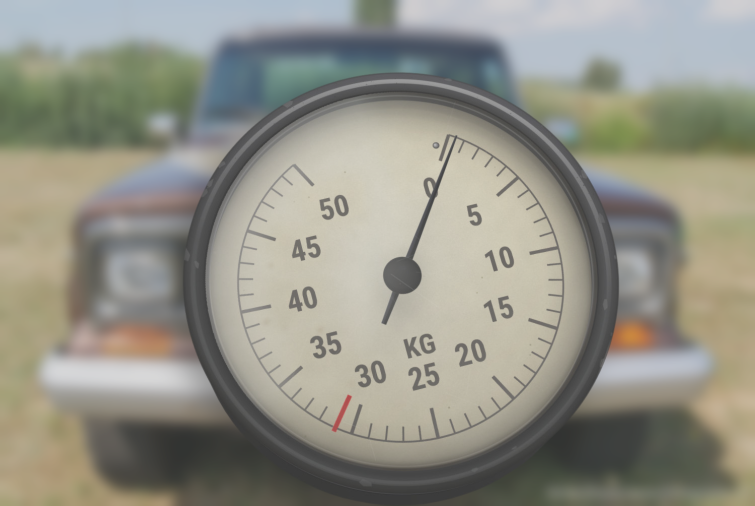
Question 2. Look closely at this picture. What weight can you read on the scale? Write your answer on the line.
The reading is 0.5 kg
